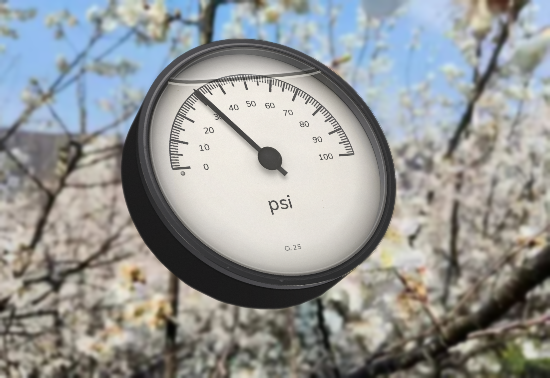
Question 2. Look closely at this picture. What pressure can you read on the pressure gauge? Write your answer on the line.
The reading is 30 psi
